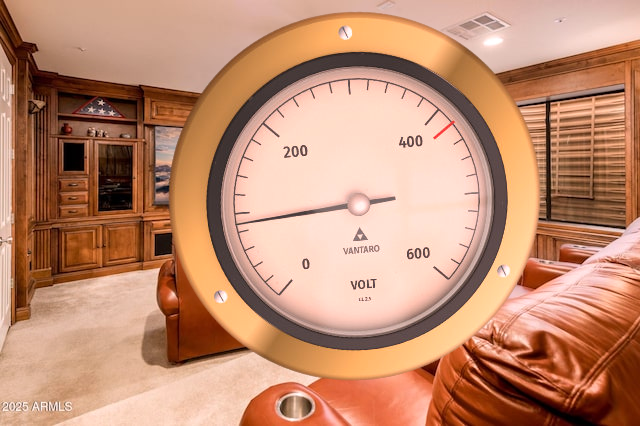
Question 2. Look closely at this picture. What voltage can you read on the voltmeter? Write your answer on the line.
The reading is 90 V
